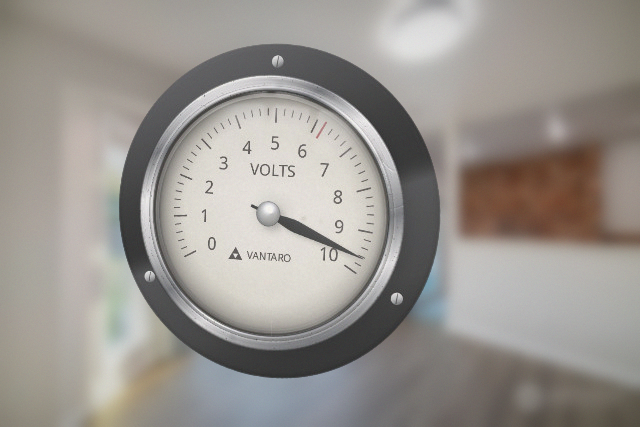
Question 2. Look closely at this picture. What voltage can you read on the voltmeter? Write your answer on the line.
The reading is 9.6 V
